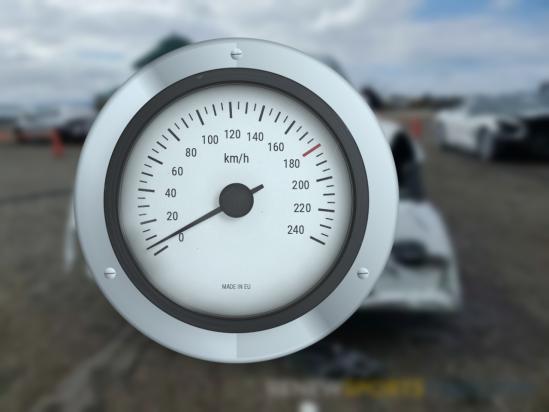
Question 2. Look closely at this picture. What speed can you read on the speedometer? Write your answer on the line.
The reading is 5 km/h
